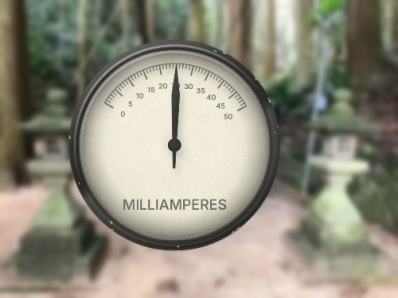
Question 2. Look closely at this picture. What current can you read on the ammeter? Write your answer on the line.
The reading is 25 mA
